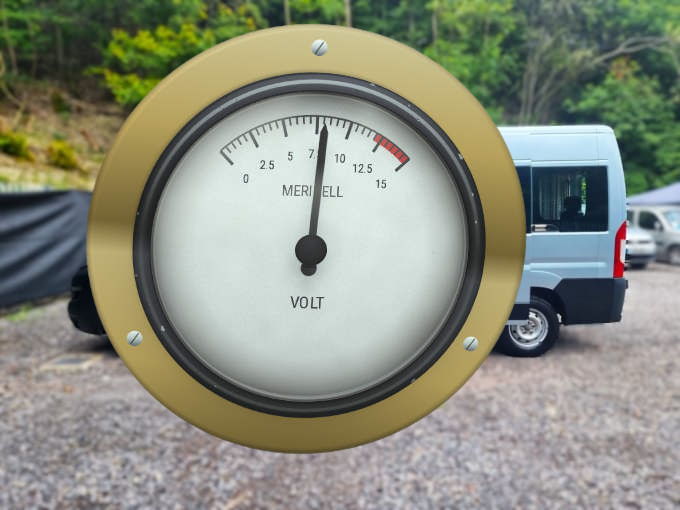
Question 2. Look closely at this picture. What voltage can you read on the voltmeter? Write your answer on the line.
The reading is 8 V
